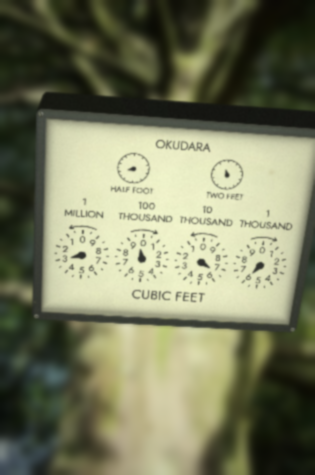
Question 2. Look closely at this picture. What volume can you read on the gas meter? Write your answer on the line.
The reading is 296600 ft³
